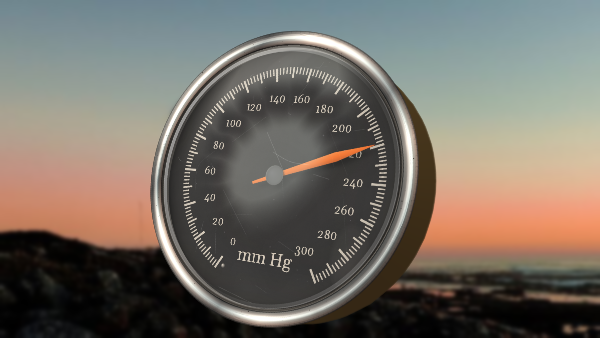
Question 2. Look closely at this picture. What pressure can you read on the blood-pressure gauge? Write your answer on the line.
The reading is 220 mmHg
